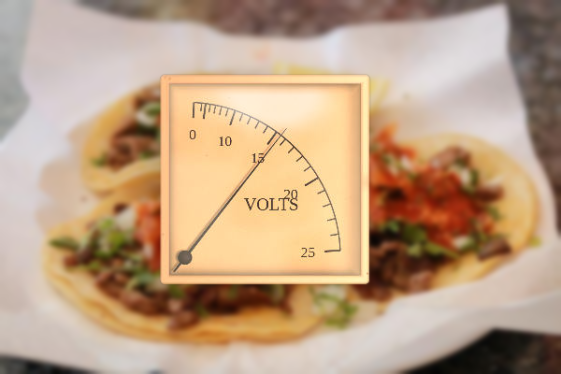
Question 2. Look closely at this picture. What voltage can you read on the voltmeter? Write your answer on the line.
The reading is 15.5 V
